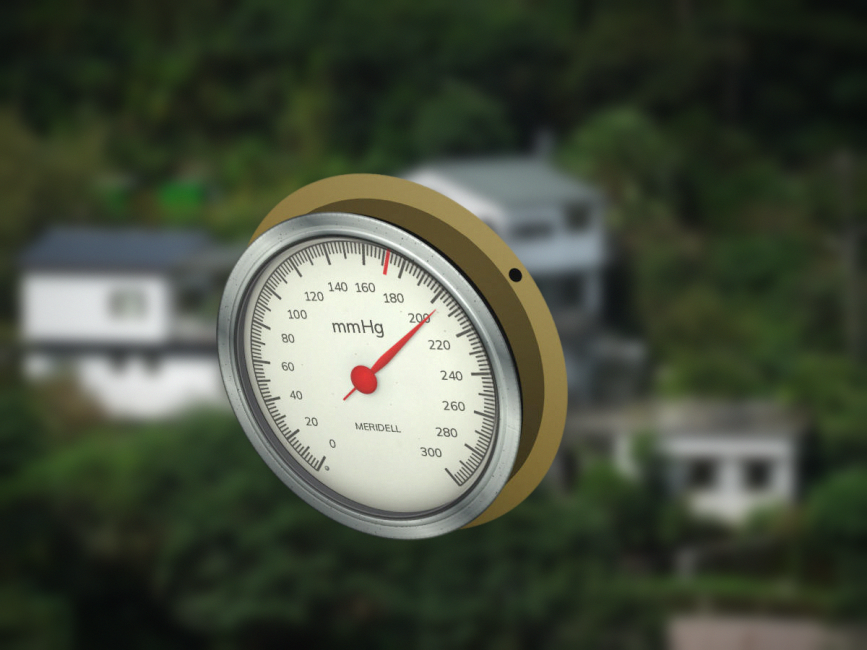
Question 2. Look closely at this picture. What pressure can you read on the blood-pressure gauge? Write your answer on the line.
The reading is 204 mmHg
